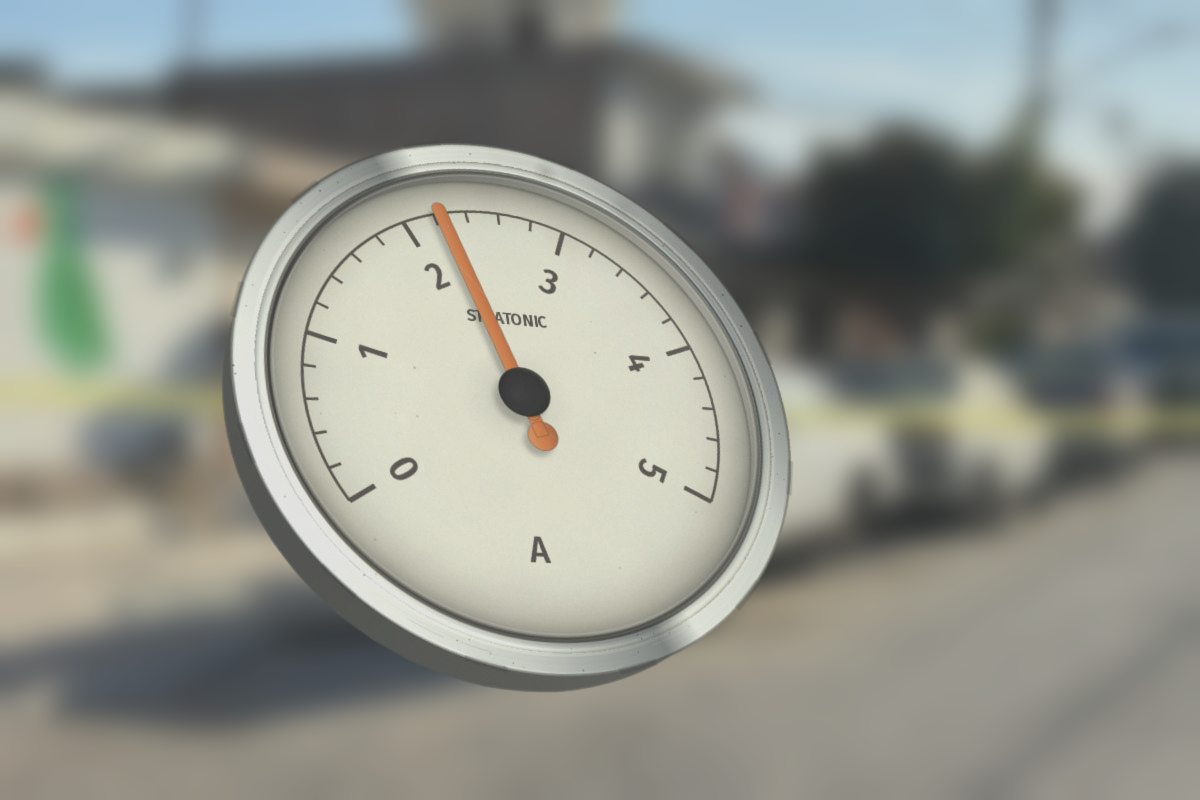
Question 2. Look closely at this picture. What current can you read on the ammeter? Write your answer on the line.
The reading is 2.2 A
